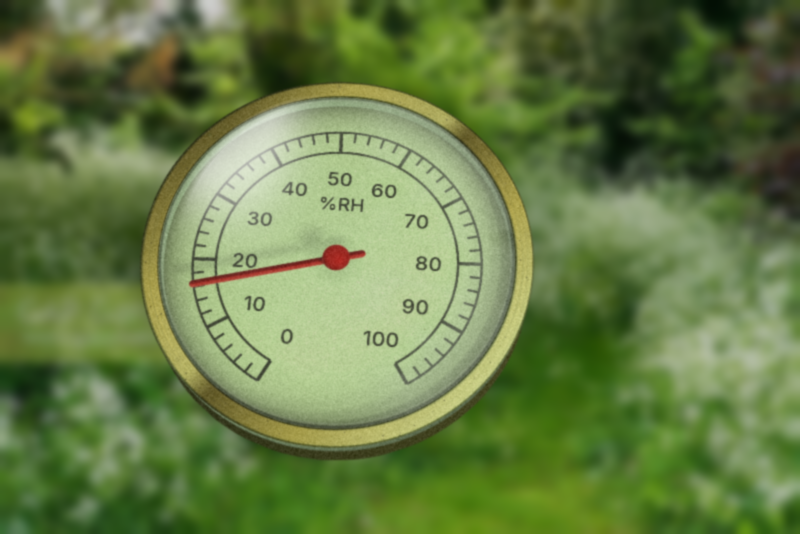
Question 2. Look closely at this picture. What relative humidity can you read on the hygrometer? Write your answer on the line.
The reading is 16 %
